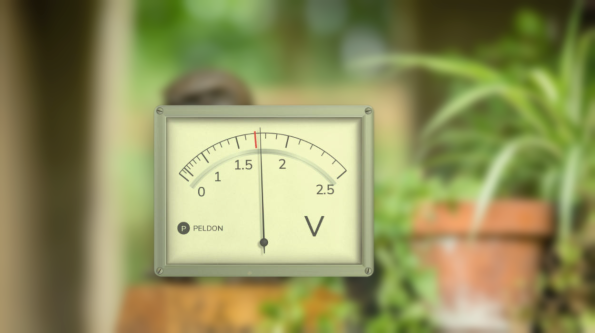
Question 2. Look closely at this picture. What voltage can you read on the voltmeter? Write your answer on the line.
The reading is 1.75 V
